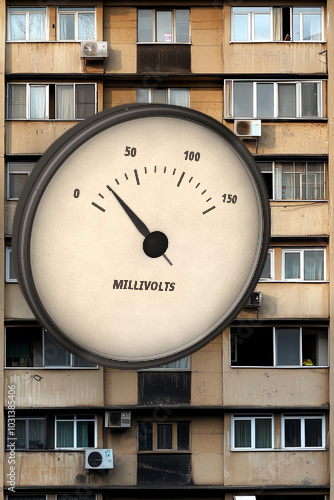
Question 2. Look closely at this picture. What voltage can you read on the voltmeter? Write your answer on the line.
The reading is 20 mV
